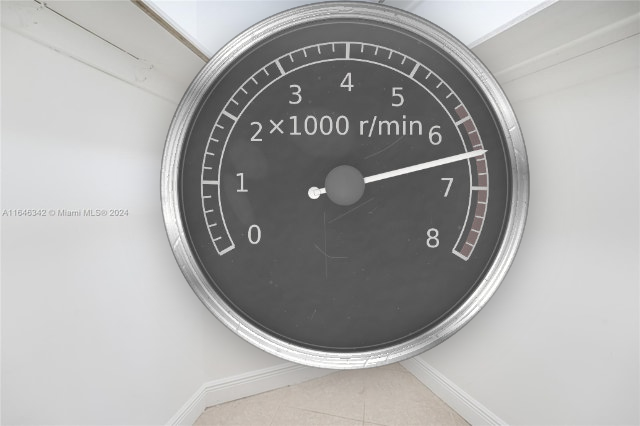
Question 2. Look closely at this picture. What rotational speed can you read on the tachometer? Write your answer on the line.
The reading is 6500 rpm
